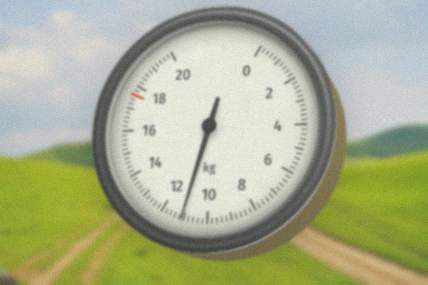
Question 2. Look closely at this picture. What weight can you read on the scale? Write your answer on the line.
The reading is 11 kg
